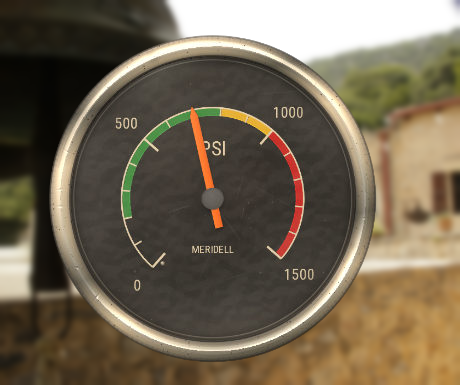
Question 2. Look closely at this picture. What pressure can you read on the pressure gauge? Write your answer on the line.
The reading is 700 psi
